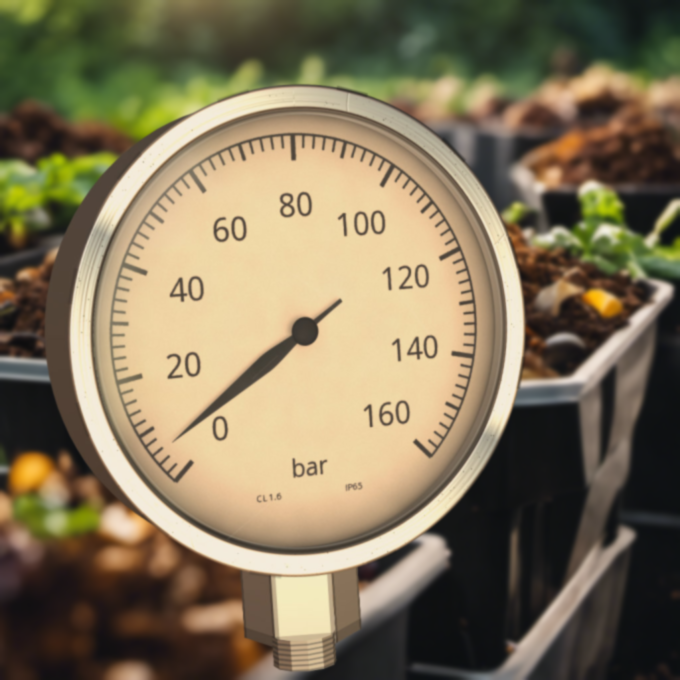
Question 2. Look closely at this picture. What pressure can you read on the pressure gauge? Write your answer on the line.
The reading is 6 bar
